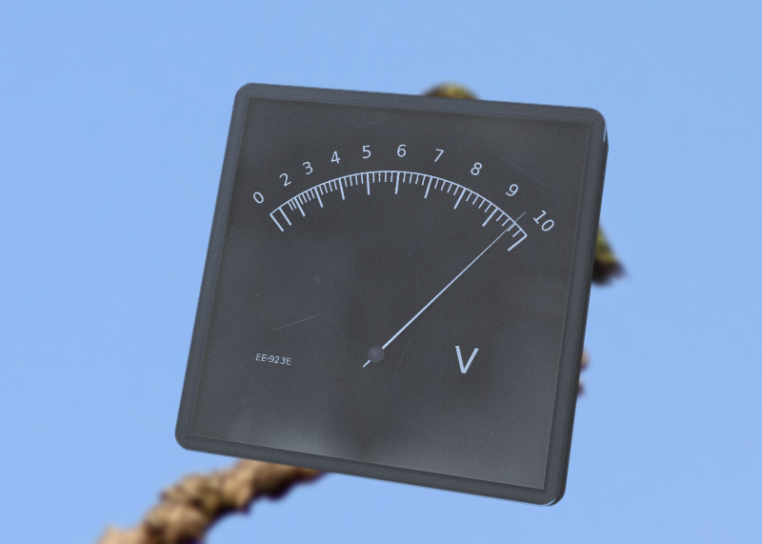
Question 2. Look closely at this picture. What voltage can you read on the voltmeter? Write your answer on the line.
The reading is 9.6 V
